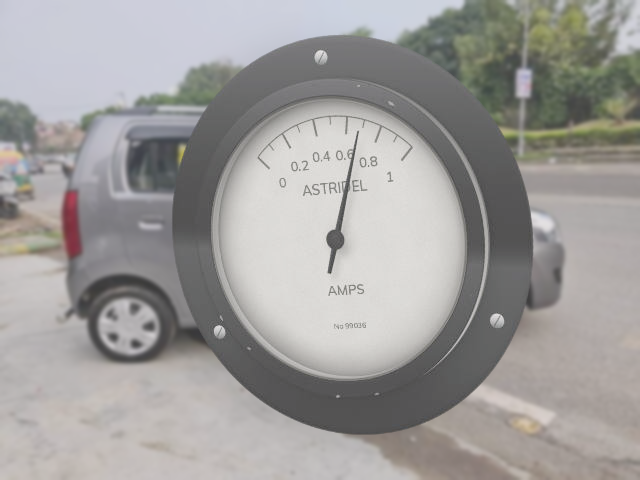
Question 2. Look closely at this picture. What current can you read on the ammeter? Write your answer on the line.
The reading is 0.7 A
